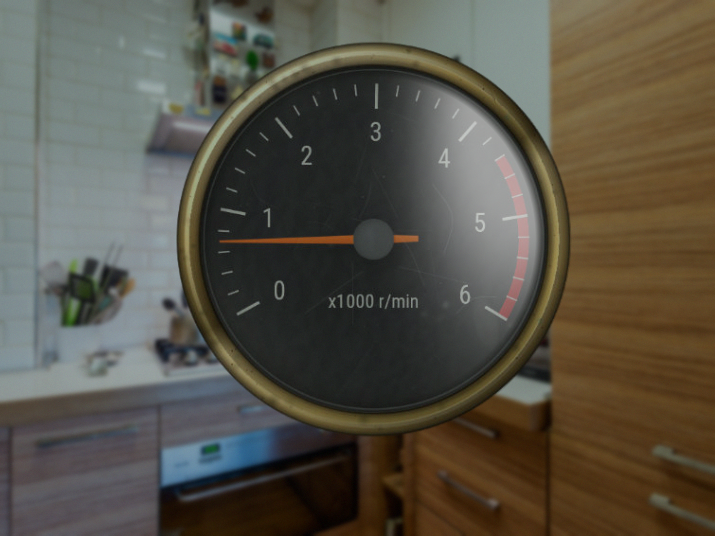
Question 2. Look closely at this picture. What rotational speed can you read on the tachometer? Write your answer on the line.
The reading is 700 rpm
